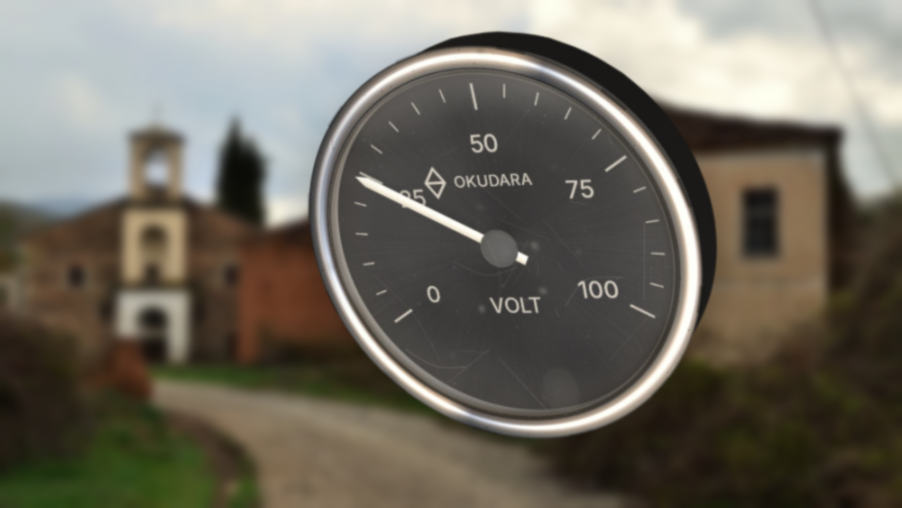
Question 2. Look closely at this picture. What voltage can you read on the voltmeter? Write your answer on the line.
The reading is 25 V
